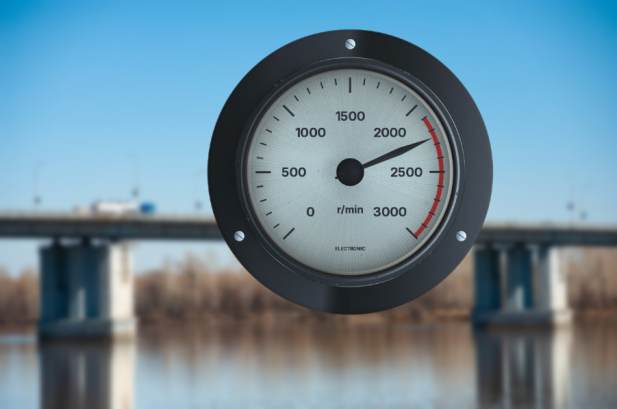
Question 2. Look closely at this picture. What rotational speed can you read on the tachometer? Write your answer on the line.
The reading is 2250 rpm
